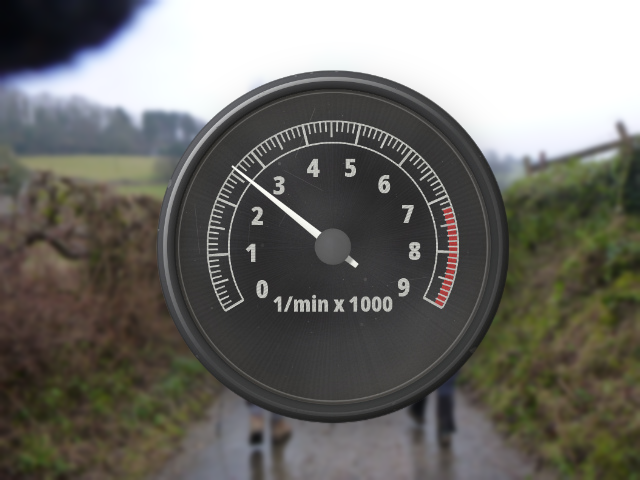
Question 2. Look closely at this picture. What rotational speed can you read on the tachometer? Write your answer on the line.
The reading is 2600 rpm
